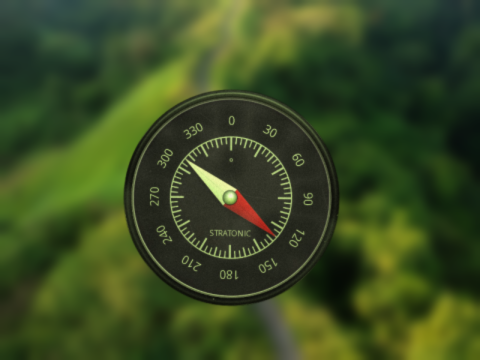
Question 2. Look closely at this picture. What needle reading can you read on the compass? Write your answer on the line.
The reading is 130 °
